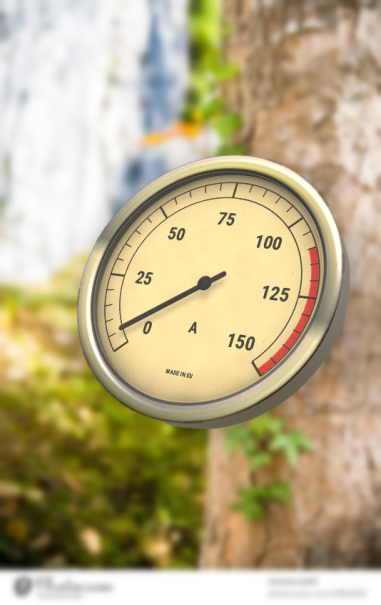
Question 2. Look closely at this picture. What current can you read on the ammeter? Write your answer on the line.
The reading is 5 A
